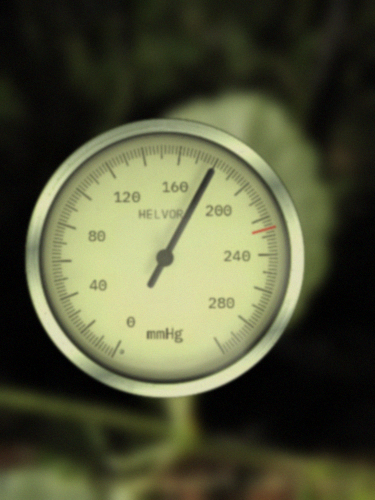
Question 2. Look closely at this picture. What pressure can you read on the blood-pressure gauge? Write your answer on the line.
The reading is 180 mmHg
